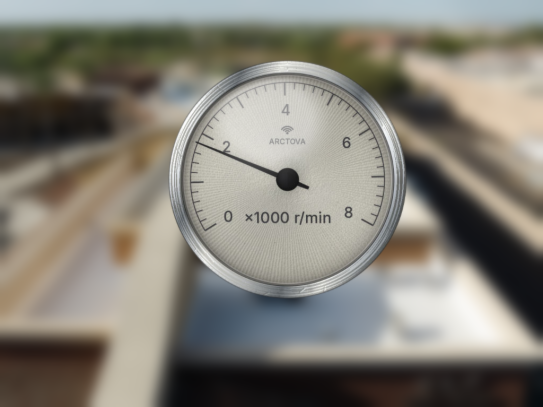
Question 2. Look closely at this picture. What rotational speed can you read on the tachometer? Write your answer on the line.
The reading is 1800 rpm
